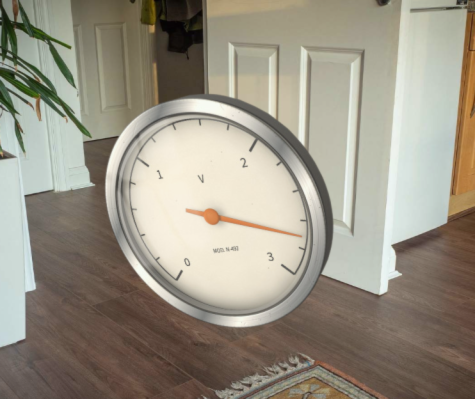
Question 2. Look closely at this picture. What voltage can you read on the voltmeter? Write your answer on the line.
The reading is 2.7 V
